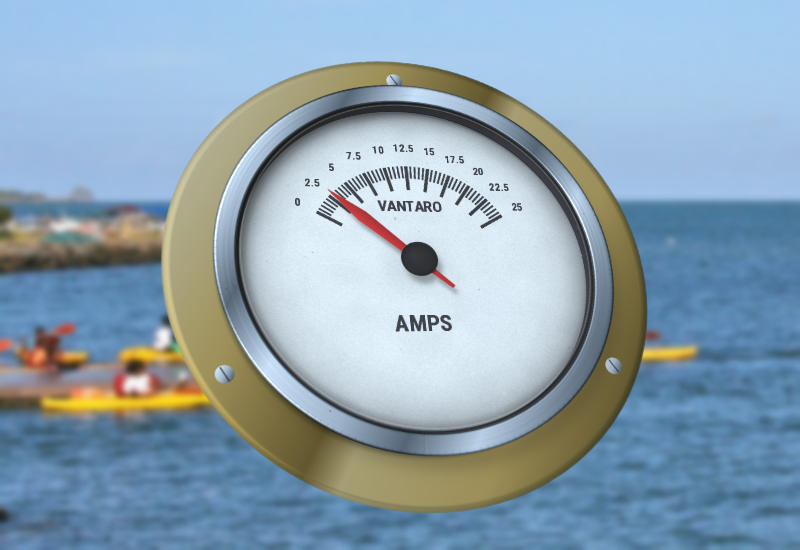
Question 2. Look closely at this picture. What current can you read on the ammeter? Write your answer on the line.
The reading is 2.5 A
